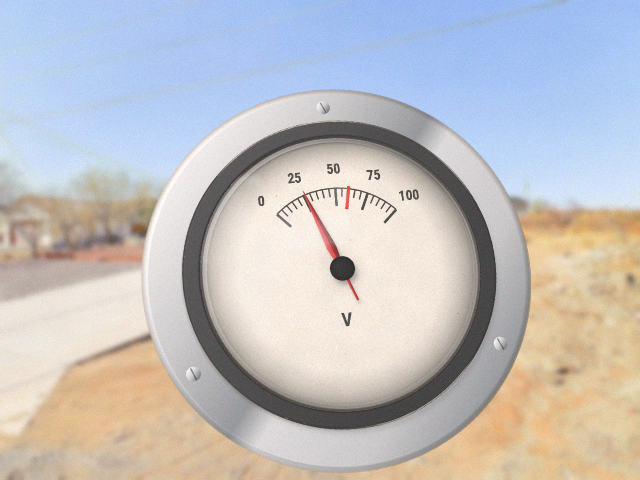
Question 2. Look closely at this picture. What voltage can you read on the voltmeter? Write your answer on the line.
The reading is 25 V
